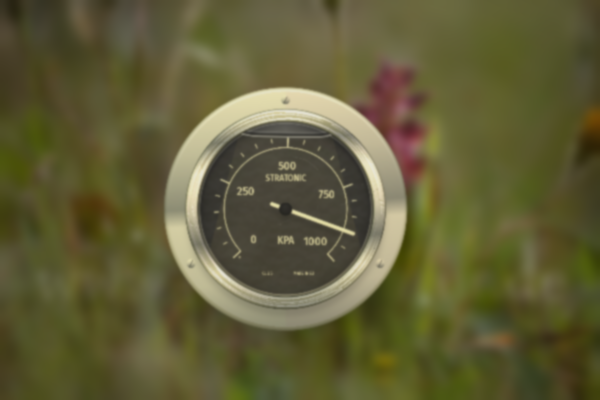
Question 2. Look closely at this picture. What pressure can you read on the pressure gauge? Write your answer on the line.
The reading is 900 kPa
